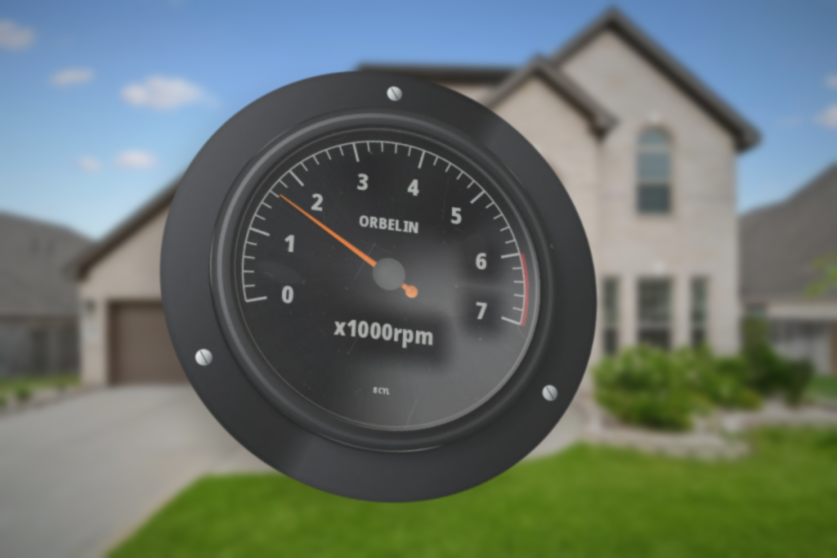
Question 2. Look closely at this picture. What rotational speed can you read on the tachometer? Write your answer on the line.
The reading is 1600 rpm
